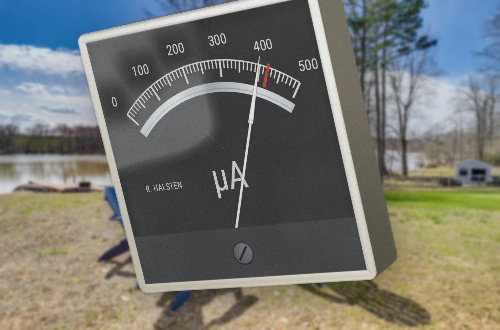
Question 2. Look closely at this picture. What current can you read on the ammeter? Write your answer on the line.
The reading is 400 µA
